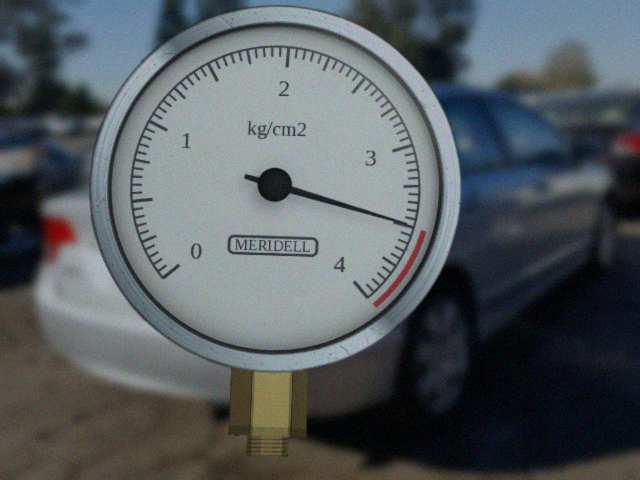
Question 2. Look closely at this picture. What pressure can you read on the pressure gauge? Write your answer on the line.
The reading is 3.5 kg/cm²
